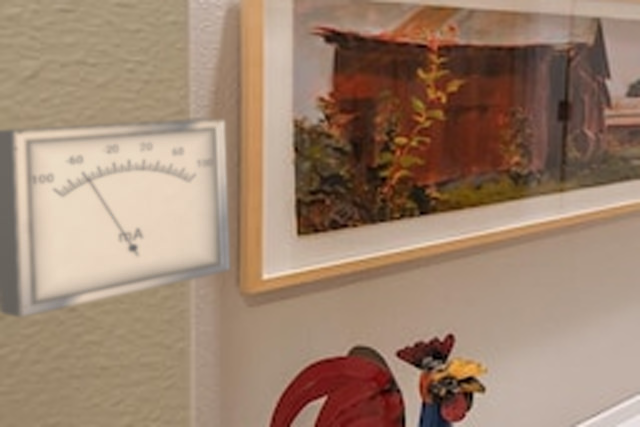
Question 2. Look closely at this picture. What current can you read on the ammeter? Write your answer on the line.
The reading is -60 mA
